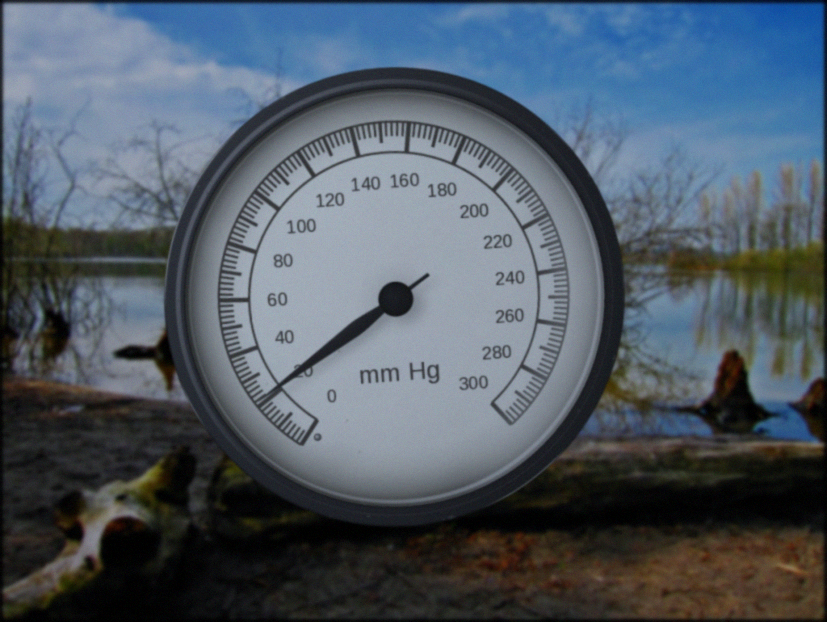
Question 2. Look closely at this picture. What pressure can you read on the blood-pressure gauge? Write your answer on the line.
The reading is 22 mmHg
